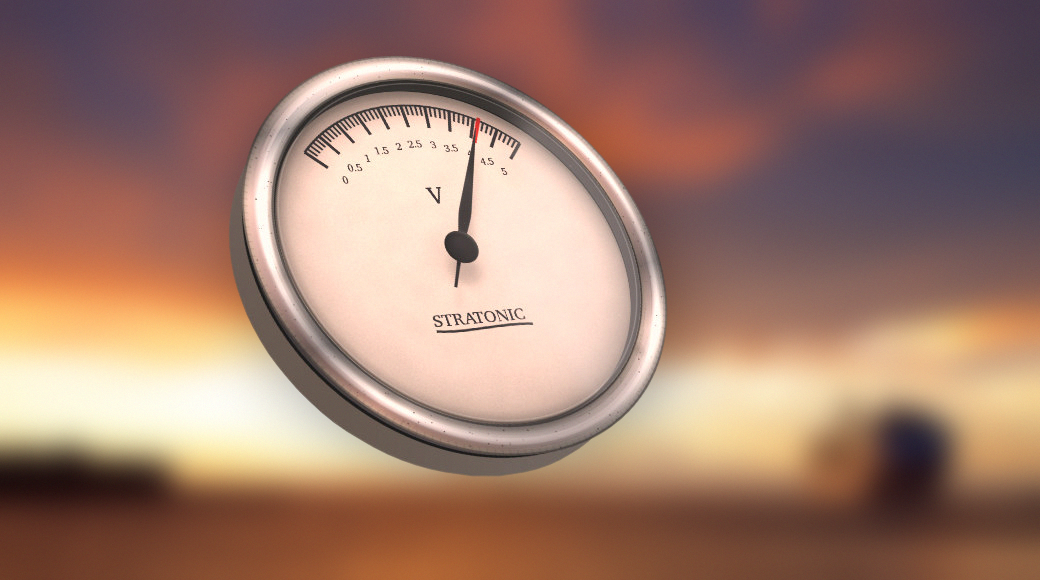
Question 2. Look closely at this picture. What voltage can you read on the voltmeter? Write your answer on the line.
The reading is 4 V
